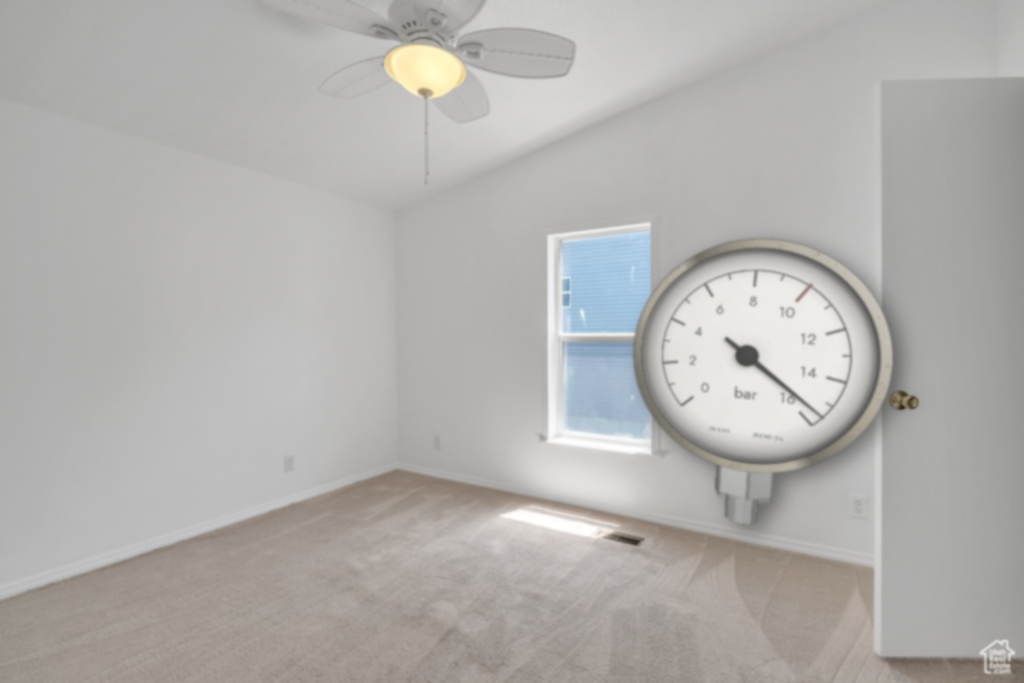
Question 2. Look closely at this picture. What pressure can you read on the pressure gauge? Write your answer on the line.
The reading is 15.5 bar
